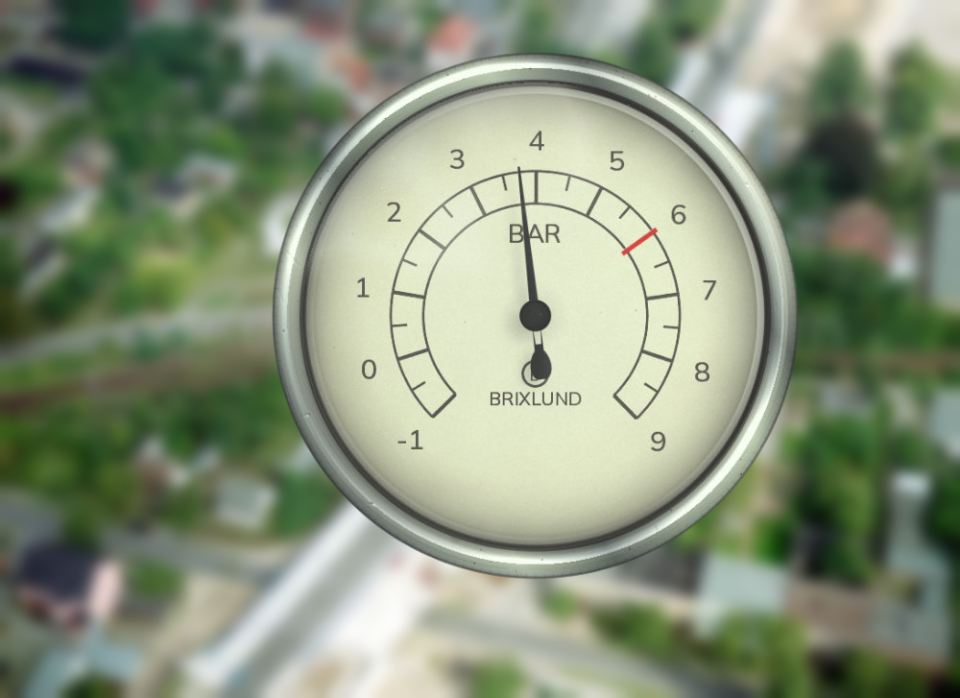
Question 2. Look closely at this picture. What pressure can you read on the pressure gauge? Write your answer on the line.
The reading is 3.75 bar
